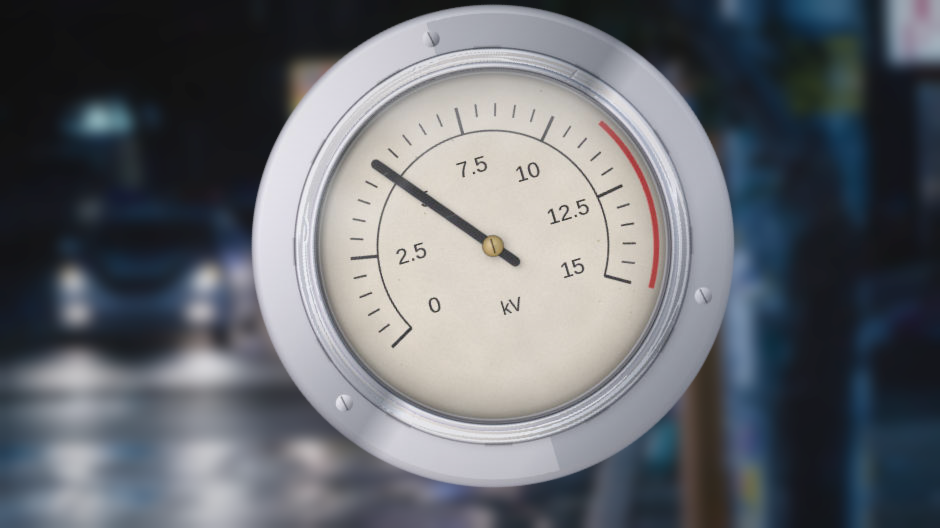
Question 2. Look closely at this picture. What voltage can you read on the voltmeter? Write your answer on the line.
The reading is 5 kV
